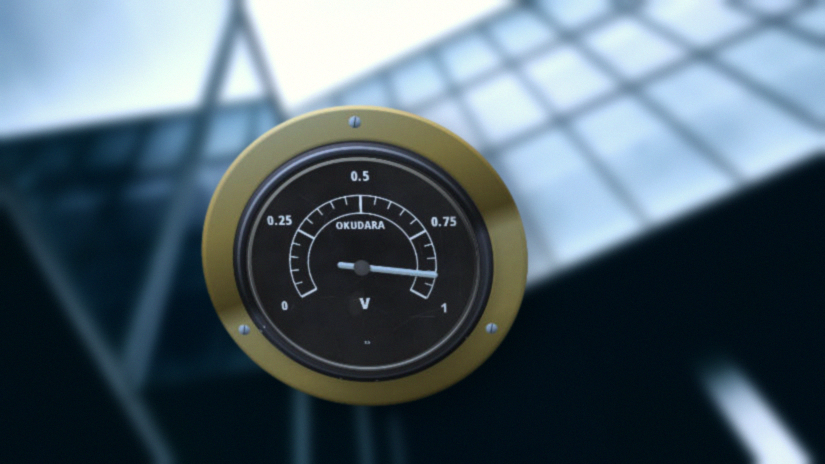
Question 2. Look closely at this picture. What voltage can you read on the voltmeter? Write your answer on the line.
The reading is 0.9 V
